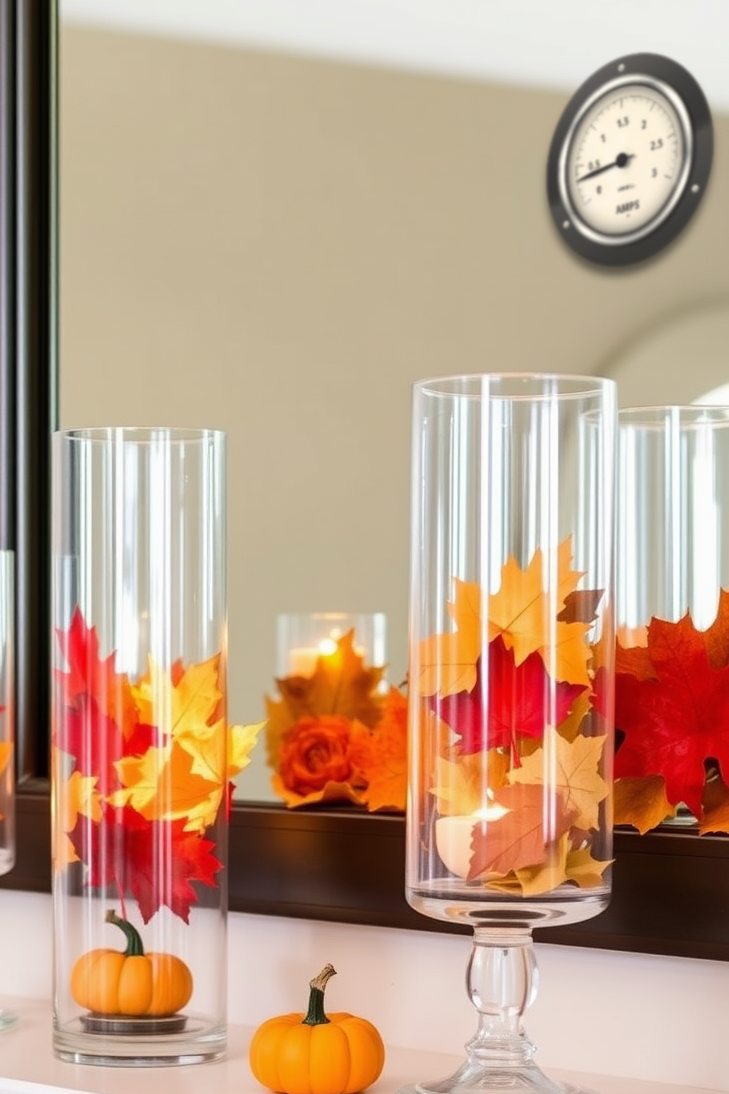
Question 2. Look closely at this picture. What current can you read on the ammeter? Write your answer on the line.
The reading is 0.3 A
